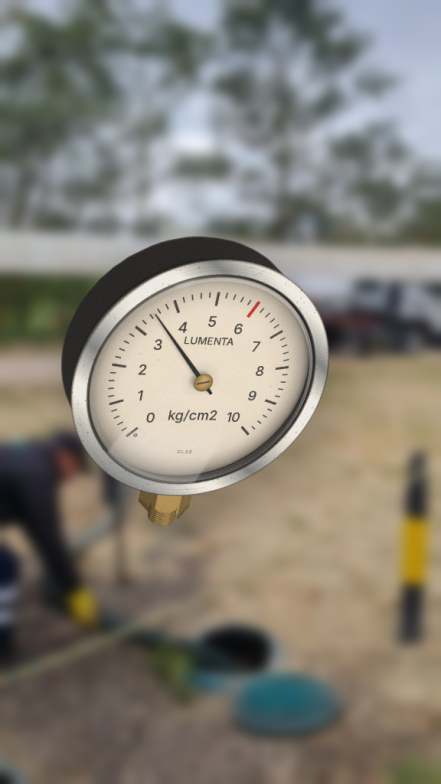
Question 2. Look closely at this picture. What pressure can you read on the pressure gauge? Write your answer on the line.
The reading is 3.5 kg/cm²
